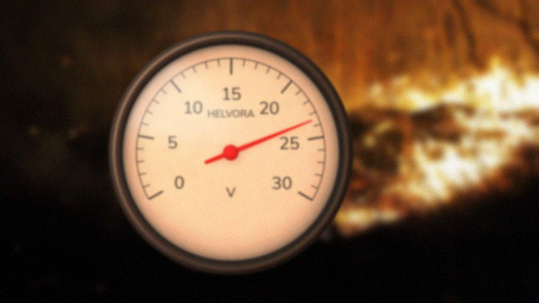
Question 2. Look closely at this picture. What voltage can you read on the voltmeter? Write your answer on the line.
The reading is 23.5 V
